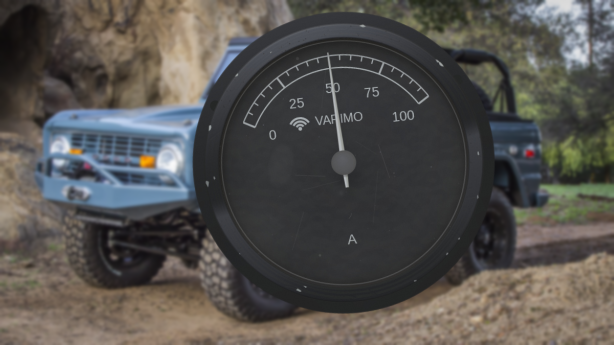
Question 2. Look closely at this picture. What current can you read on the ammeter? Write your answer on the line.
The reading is 50 A
